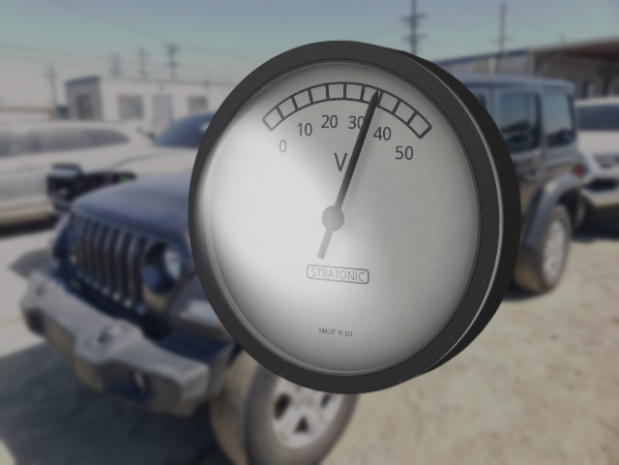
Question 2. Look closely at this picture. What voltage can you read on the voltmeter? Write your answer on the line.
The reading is 35 V
